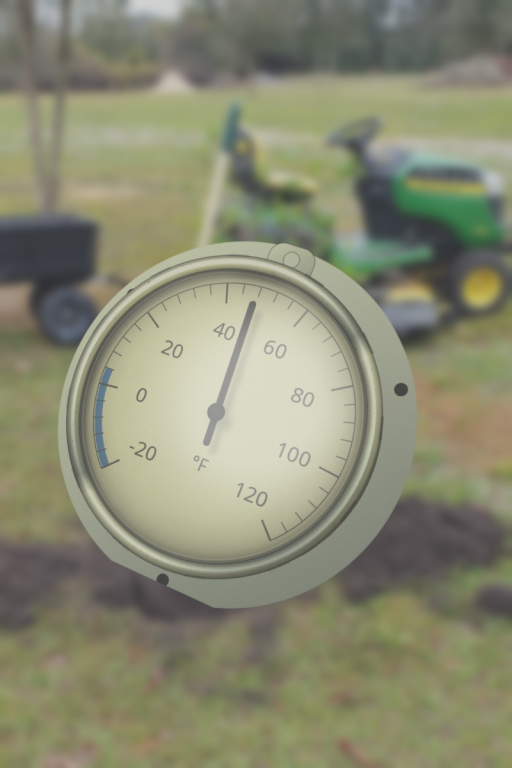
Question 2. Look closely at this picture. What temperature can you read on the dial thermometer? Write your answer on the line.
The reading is 48 °F
